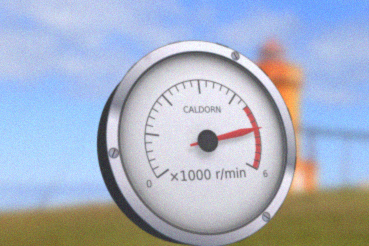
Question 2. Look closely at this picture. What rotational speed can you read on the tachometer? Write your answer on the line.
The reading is 5000 rpm
